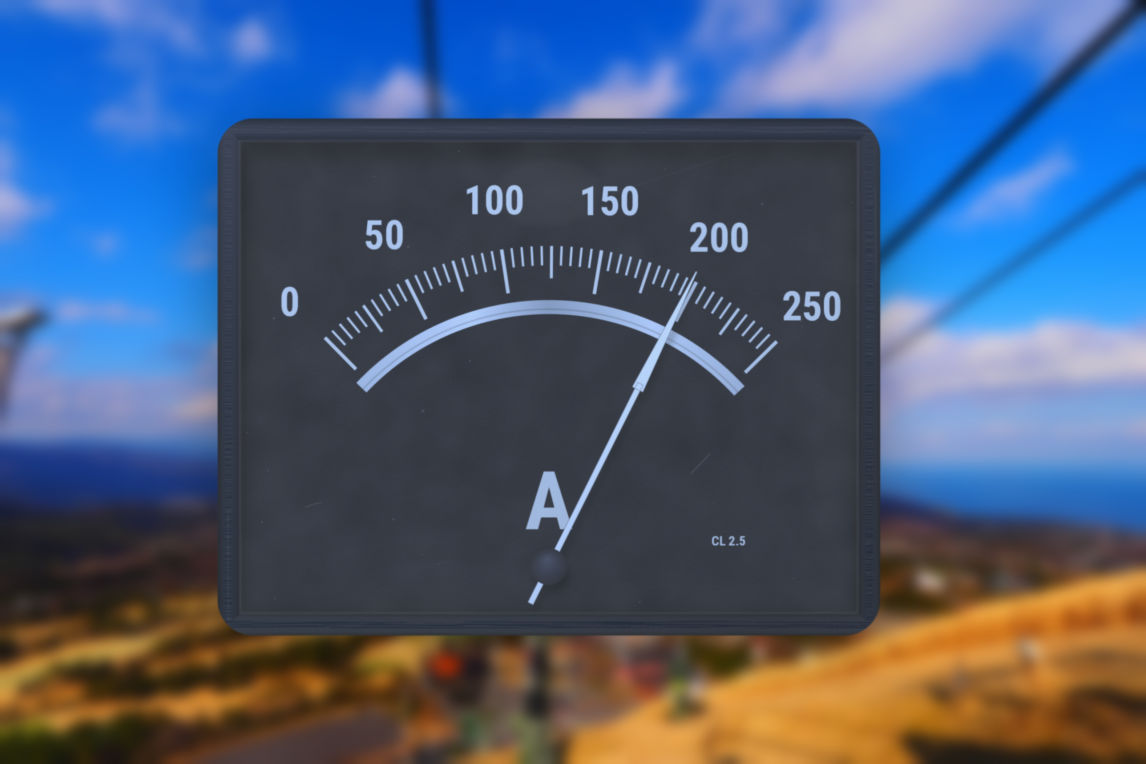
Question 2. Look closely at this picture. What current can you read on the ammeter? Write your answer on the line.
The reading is 197.5 A
